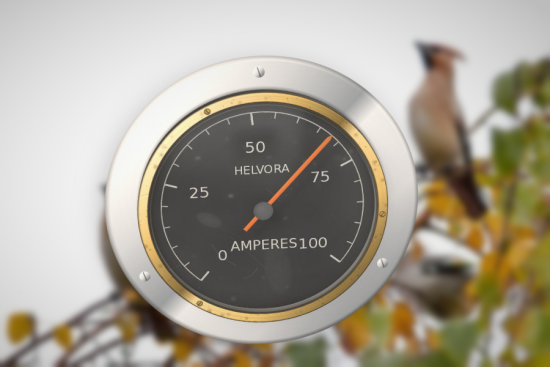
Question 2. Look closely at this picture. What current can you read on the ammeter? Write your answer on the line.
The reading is 67.5 A
